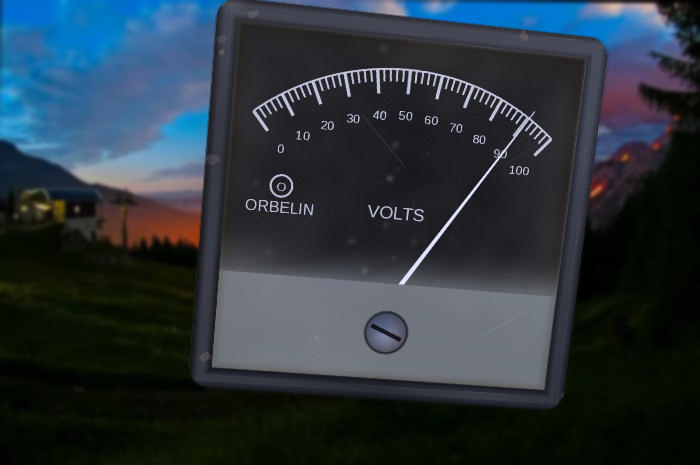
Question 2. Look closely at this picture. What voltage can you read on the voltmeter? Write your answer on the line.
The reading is 90 V
